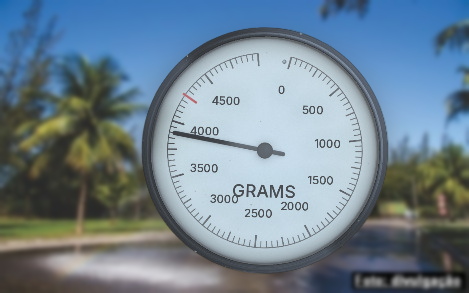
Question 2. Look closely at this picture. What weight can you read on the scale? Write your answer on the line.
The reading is 3900 g
